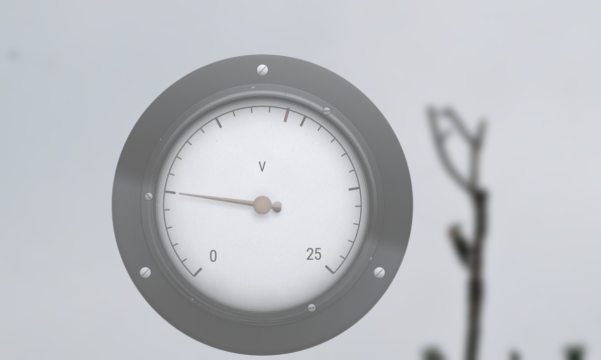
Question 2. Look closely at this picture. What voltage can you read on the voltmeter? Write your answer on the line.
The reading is 5 V
